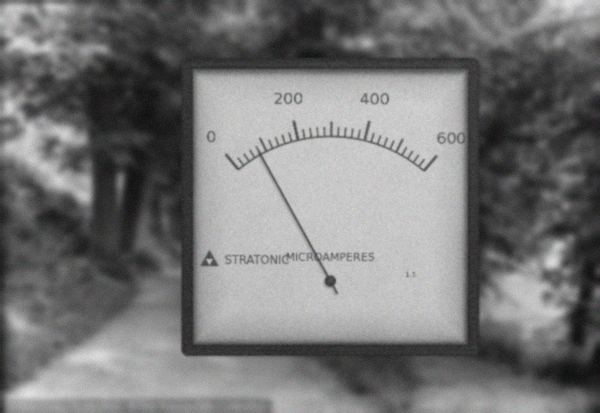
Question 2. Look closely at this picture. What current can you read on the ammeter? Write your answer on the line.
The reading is 80 µA
